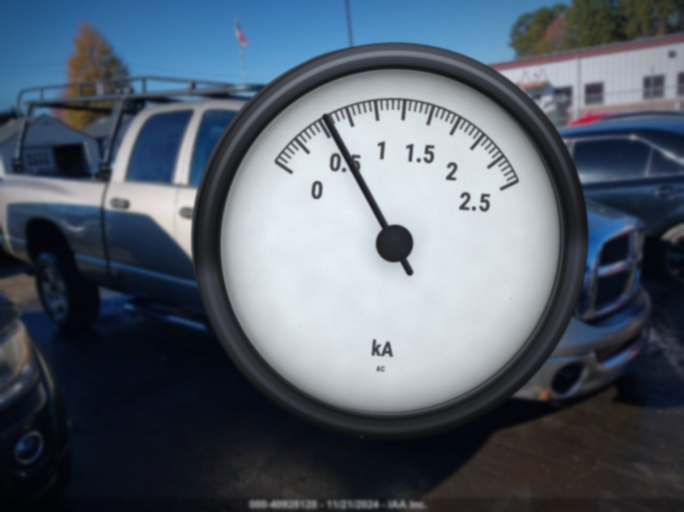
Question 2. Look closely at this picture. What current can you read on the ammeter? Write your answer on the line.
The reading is 0.55 kA
